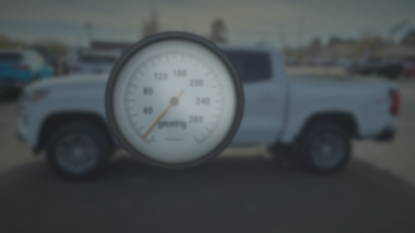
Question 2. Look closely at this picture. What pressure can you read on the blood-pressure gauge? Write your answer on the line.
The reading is 10 mmHg
